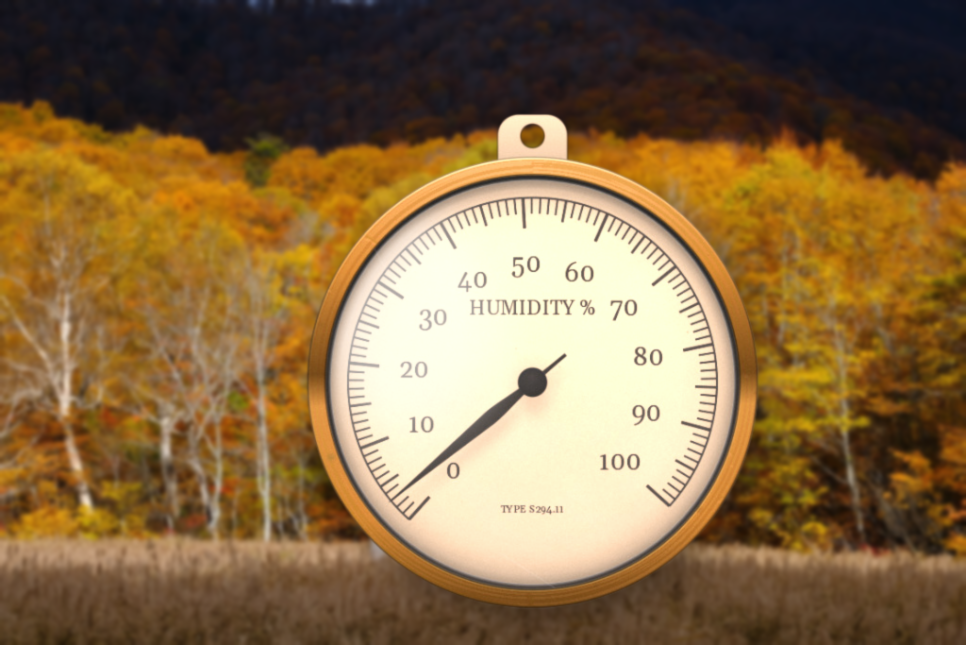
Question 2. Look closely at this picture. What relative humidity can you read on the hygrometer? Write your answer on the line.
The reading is 3 %
